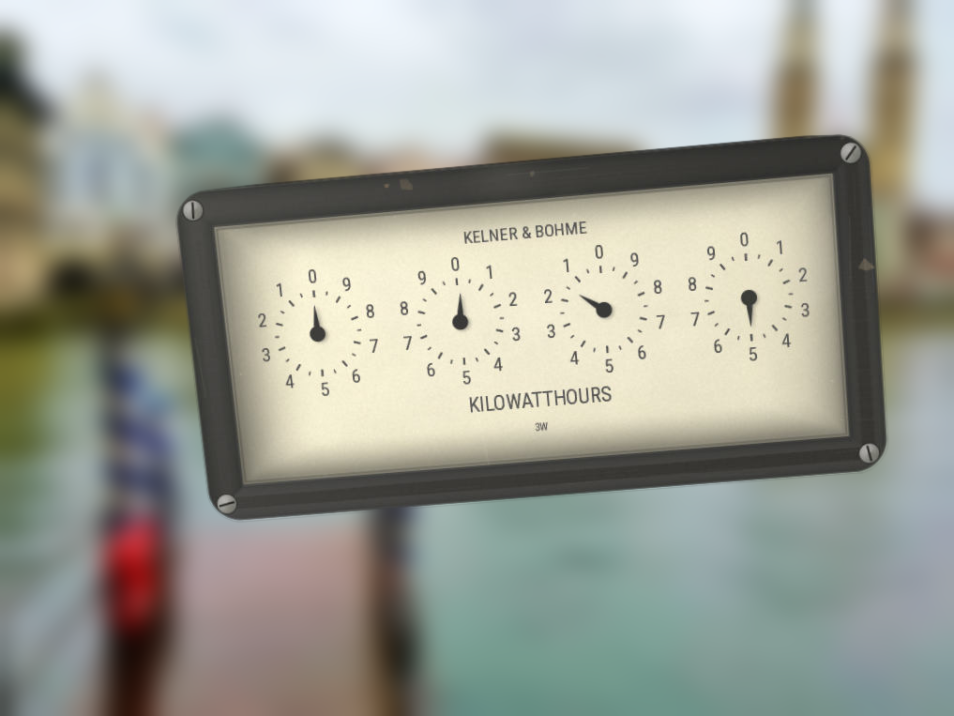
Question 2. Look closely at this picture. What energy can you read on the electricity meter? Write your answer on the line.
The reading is 15 kWh
